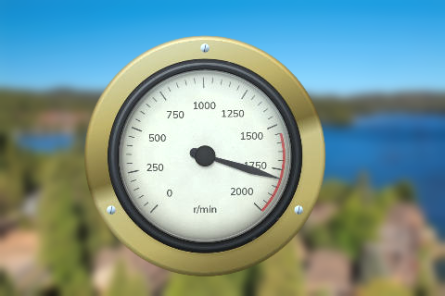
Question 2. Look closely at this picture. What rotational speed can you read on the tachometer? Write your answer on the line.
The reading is 1800 rpm
